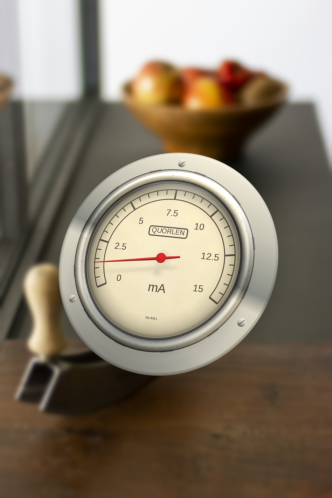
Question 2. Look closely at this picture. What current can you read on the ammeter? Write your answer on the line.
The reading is 1.25 mA
